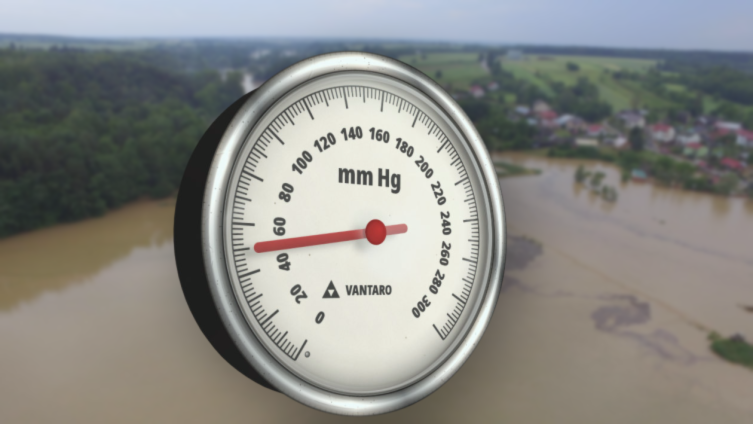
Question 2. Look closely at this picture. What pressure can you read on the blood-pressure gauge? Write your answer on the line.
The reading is 50 mmHg
